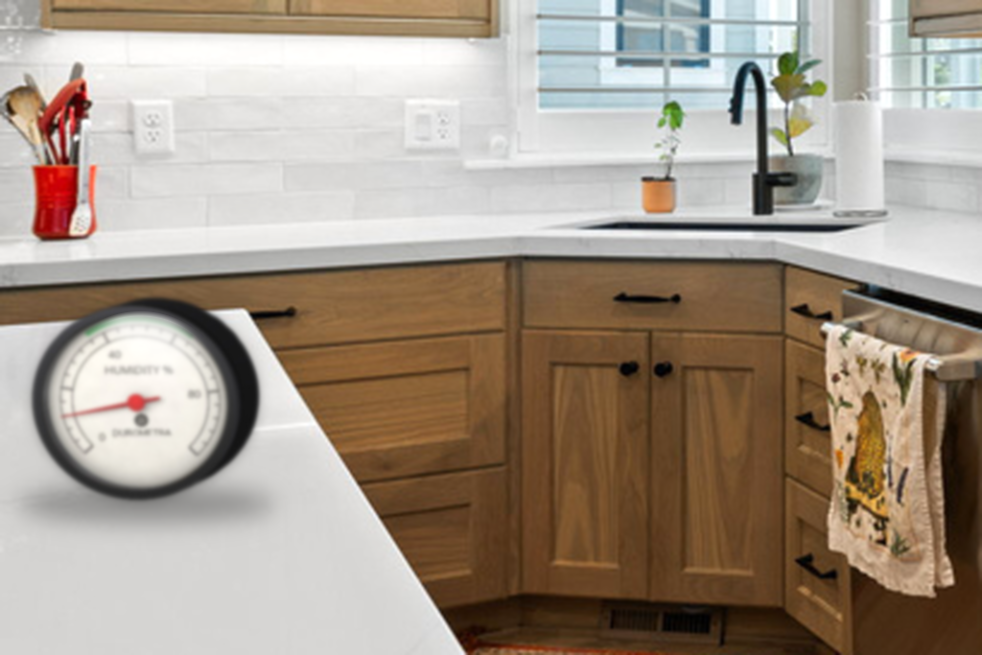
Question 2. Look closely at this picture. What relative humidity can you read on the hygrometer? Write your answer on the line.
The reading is 12 %
